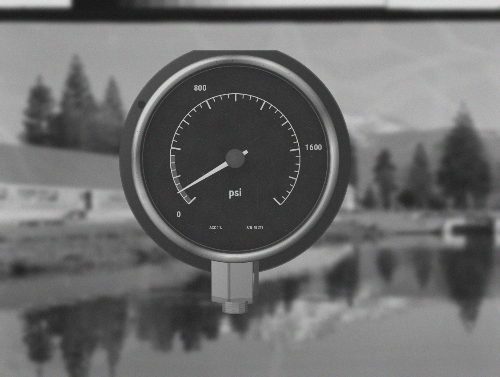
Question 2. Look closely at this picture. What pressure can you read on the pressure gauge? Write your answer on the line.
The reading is 100 psi
